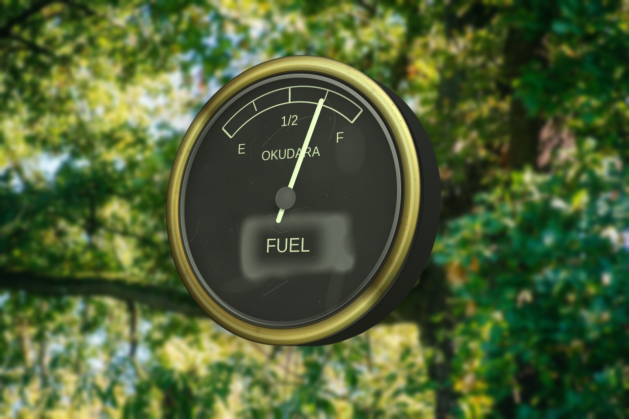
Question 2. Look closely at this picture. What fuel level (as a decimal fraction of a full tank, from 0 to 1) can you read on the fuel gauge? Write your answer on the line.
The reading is 0.75
